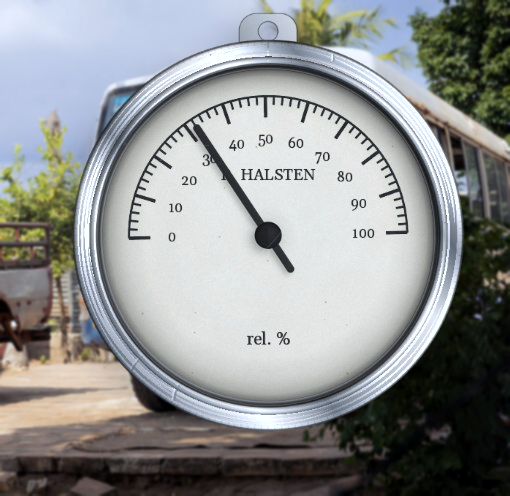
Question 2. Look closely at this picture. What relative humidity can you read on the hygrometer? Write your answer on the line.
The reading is 32 %
